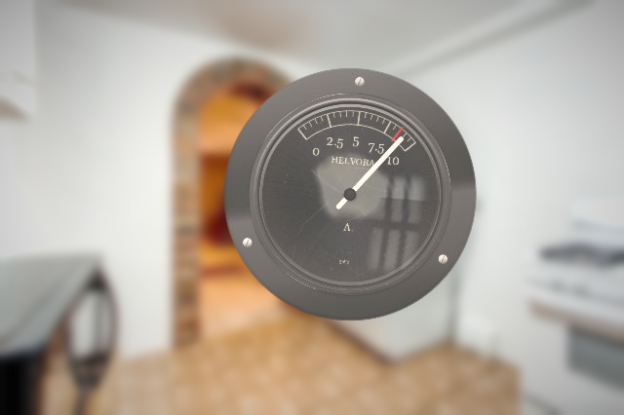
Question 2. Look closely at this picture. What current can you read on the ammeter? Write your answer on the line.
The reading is 9 A
